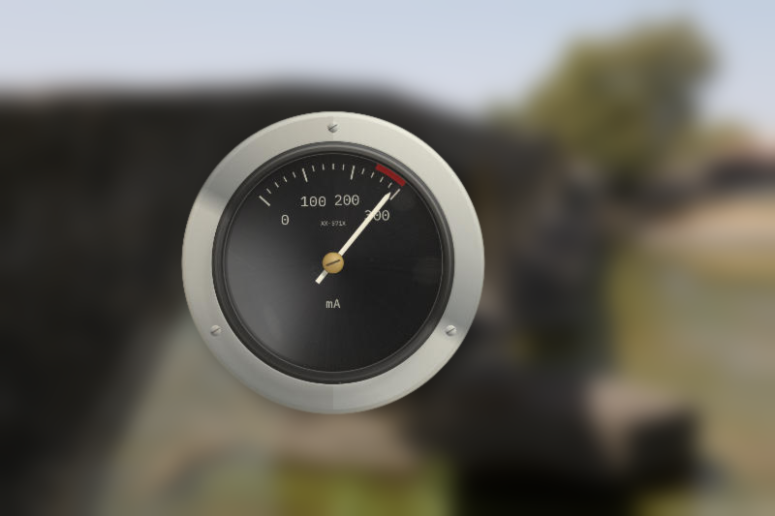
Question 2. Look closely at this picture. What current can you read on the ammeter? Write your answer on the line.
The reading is 290 mA
